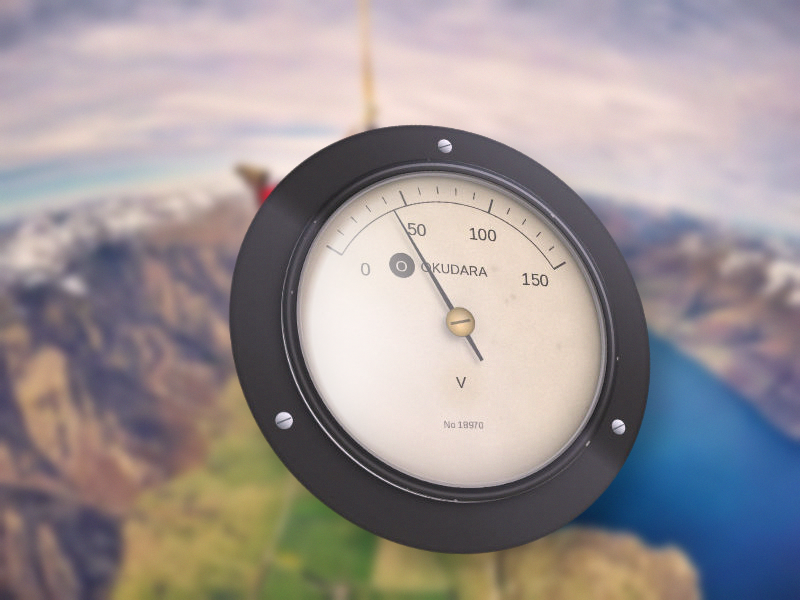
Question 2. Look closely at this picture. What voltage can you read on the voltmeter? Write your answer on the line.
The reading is 40 V
